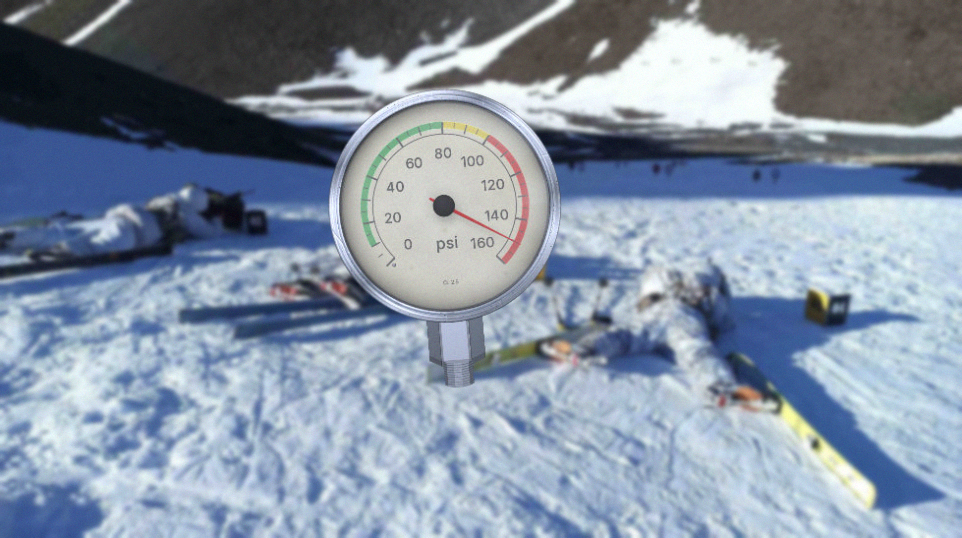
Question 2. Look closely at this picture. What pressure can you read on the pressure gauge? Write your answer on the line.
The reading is 150 psi
